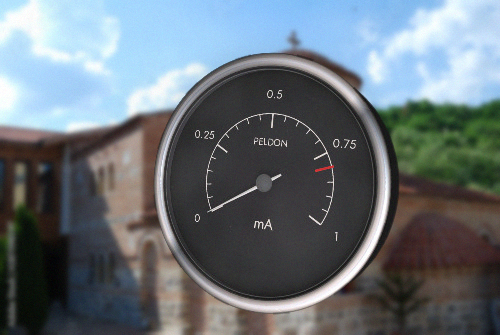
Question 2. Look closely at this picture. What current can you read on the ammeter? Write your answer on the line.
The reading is 0 mA
